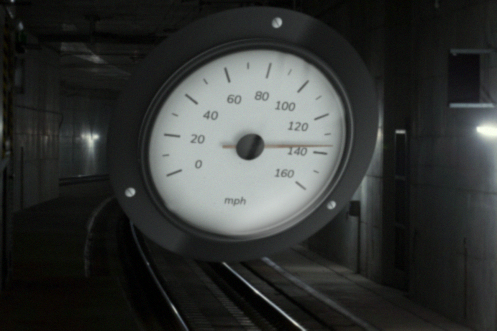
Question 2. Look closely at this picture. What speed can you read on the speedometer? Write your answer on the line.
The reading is 135 mph
